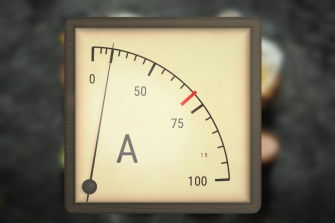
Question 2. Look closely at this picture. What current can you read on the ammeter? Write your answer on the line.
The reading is 25 A
